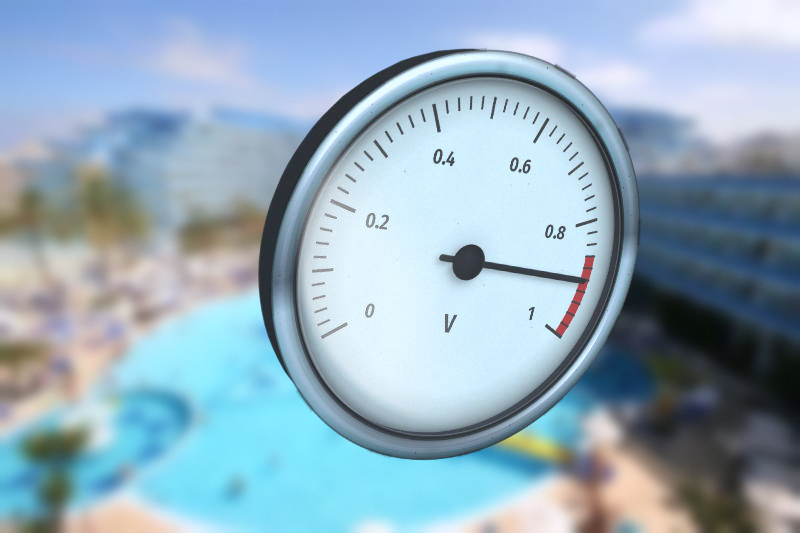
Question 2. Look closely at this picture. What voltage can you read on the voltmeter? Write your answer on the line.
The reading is 0.9 V
